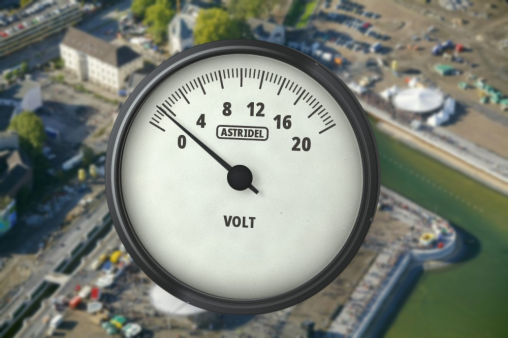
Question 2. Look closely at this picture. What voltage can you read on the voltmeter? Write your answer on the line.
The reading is 1.6 V
